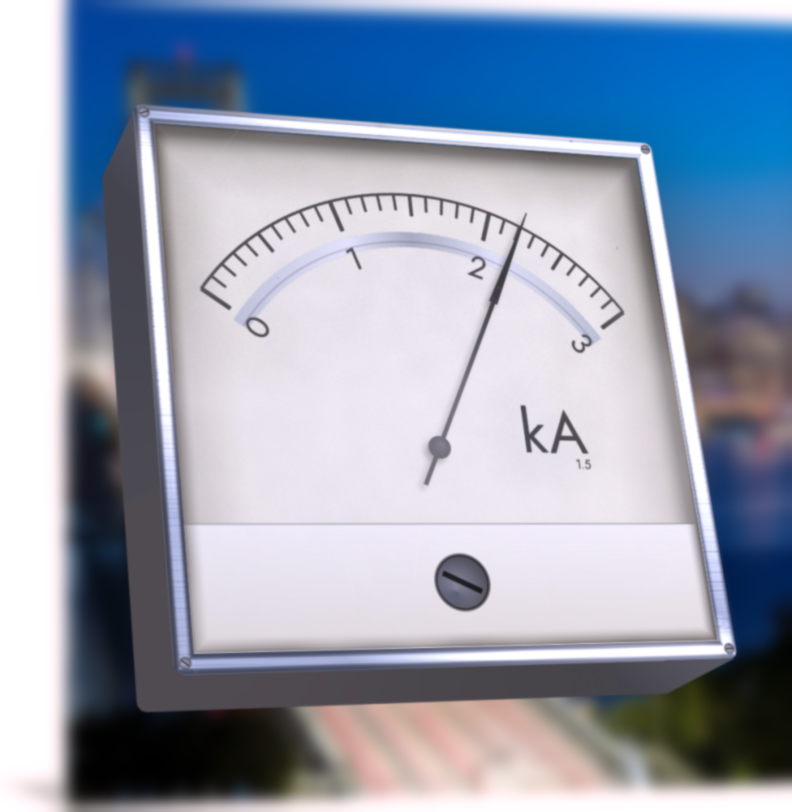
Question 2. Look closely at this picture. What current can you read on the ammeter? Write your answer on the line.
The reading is 2.2 kA
